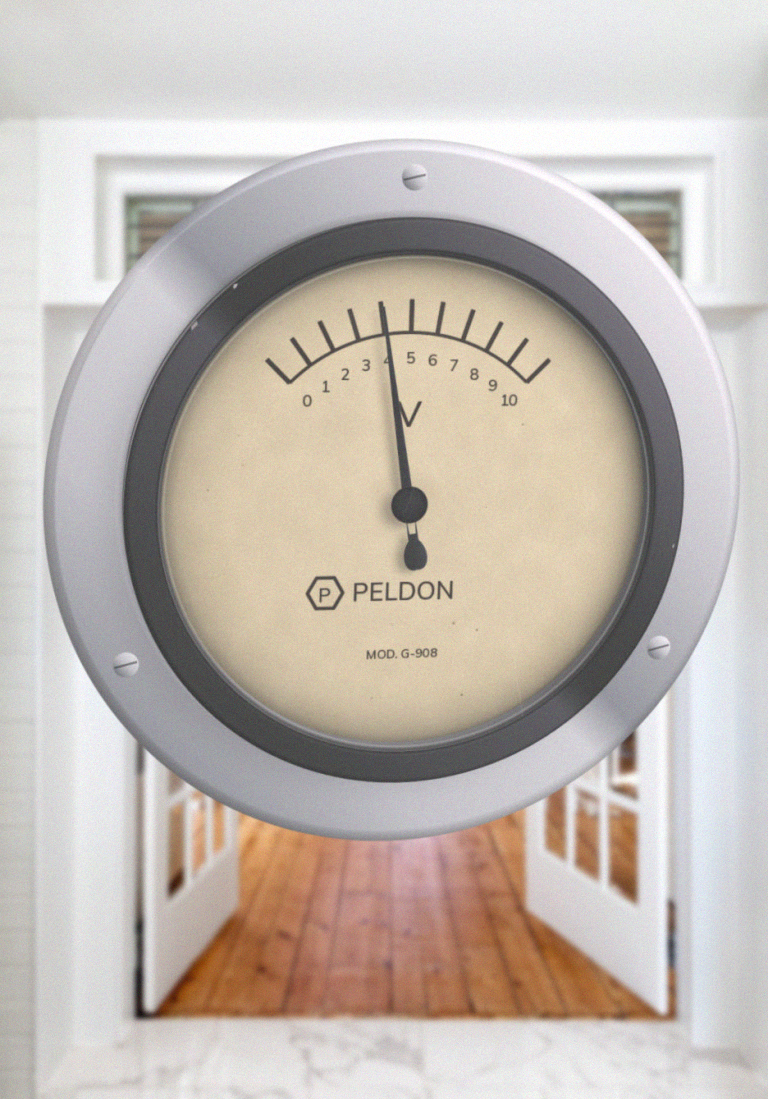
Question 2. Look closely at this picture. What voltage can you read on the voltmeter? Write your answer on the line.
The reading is 4 V
